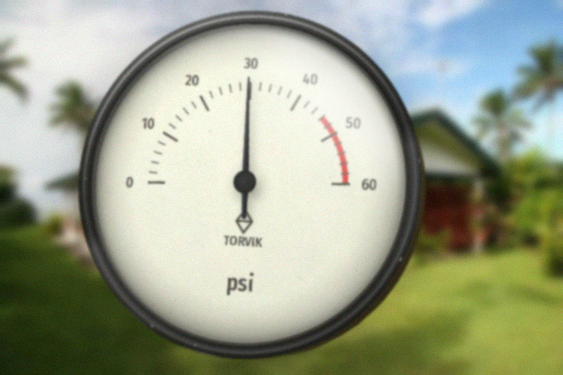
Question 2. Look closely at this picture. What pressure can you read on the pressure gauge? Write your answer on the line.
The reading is 30 psi
